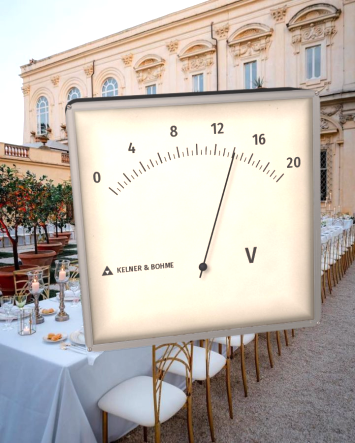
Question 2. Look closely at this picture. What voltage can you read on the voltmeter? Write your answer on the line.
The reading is 14 V
